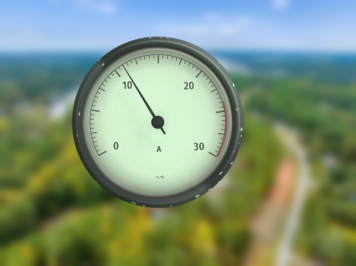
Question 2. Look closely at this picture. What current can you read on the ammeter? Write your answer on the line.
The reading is 11 A
